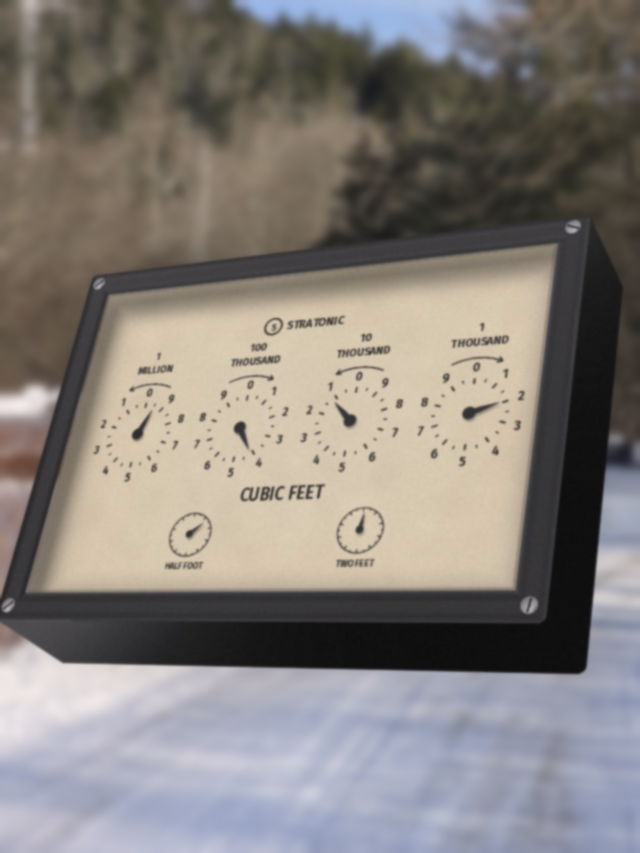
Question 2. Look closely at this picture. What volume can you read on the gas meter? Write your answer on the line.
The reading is 941200 ft³
